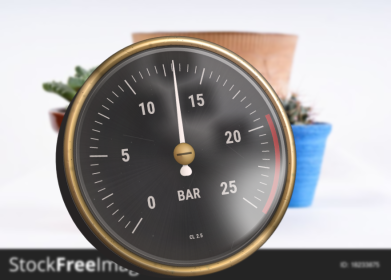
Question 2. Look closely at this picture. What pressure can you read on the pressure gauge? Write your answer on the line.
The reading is 13 bar
